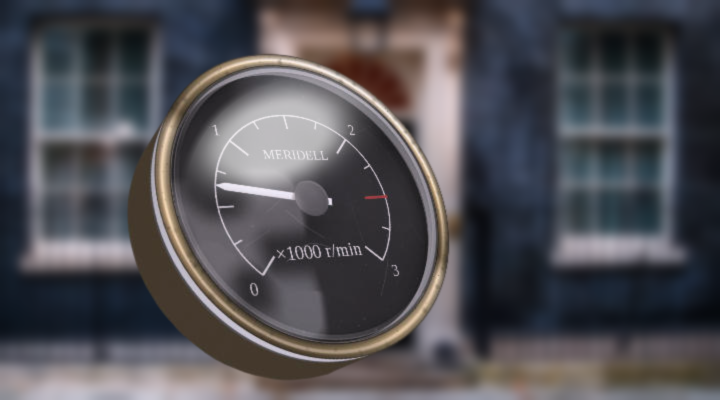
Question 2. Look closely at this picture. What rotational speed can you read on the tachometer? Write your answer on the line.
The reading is 625 rpm
